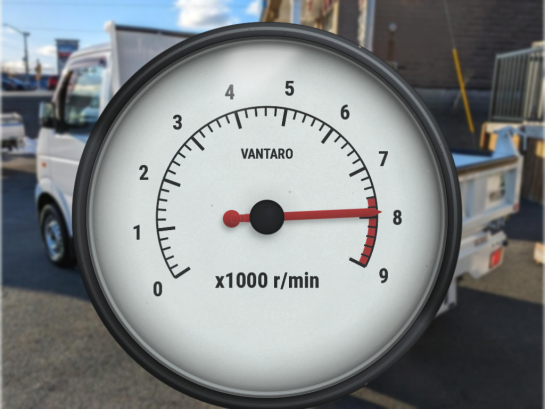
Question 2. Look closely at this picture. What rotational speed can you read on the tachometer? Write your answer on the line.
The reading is 7900 rpm
